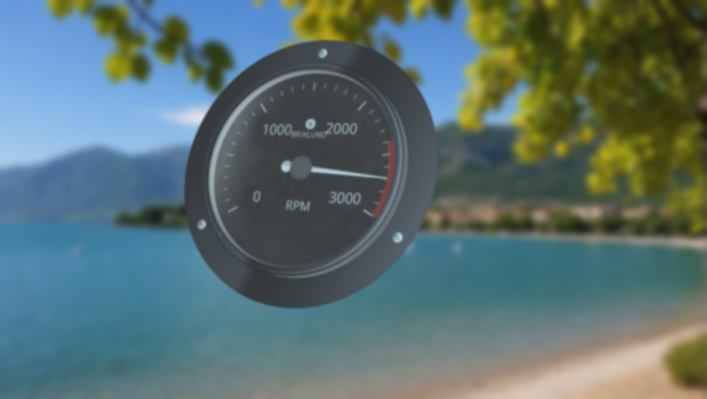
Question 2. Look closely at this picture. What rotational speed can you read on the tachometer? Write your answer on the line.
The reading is 2700 rpm
